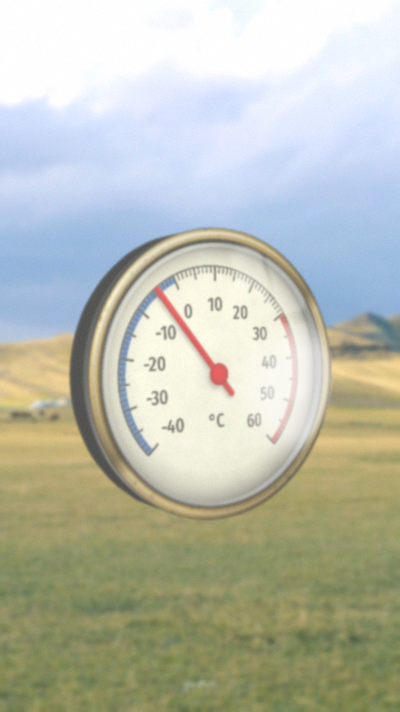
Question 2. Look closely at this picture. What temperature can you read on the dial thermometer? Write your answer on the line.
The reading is -5 °C
